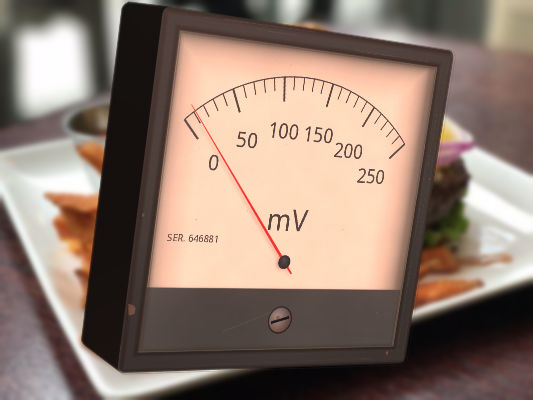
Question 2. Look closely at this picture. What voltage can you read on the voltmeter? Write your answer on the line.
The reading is 10 mV
